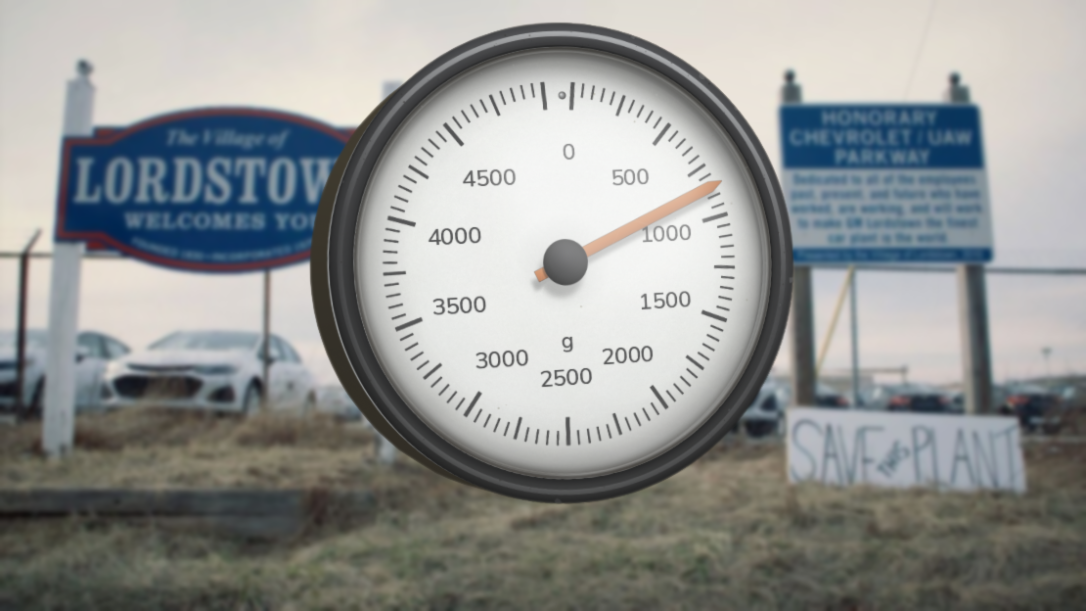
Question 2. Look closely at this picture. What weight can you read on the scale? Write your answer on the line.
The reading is 850 g
